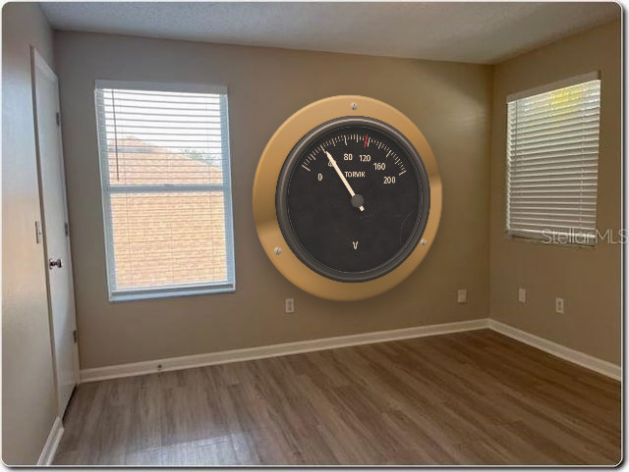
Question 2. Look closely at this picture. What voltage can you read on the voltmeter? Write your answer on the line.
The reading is 40 V
